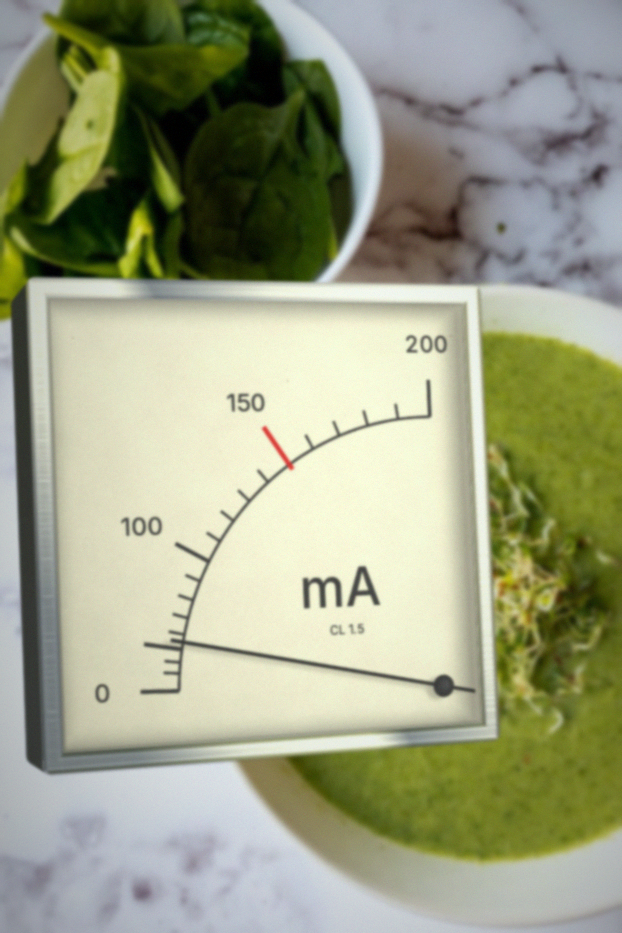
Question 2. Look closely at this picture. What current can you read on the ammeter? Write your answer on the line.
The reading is 55 mA
